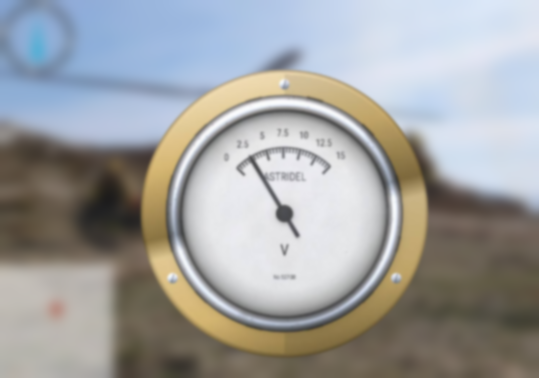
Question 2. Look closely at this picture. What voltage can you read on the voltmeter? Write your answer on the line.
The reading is 2.5 V
